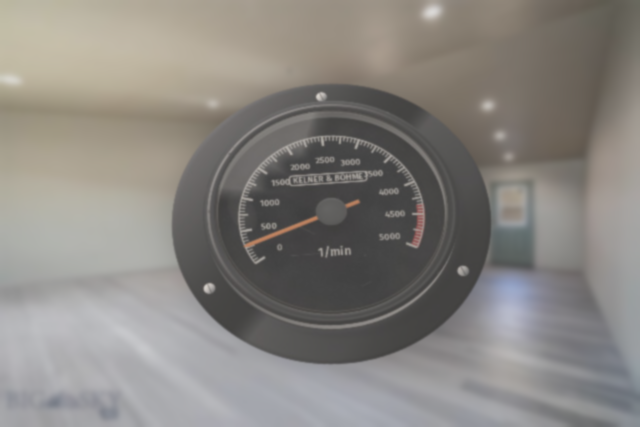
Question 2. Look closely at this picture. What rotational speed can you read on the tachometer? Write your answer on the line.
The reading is 250 rpm
